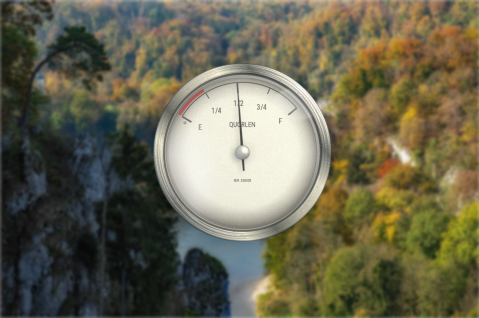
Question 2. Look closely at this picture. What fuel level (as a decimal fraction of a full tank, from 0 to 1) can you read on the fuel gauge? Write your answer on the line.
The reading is 0.5
